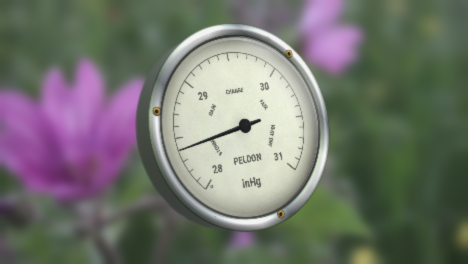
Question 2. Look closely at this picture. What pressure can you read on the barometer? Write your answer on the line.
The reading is 28.4 inHg
